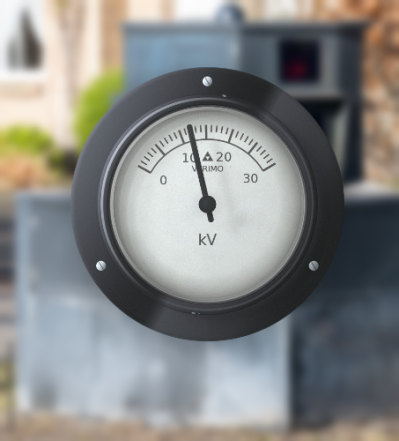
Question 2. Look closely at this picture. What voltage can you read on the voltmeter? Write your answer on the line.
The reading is 12 kV
